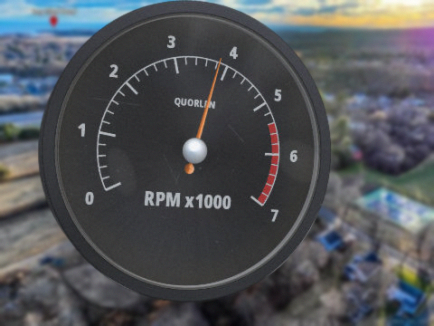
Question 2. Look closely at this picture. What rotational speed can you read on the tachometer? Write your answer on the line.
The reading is 3800 rpm
